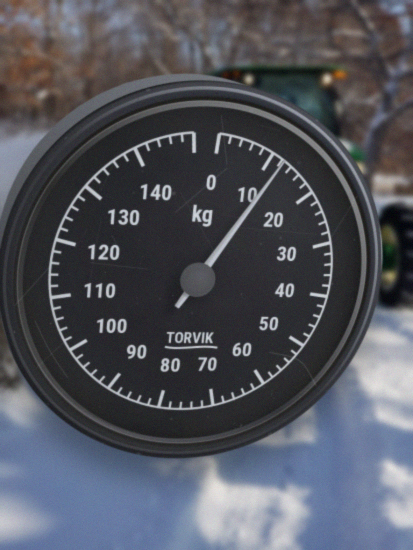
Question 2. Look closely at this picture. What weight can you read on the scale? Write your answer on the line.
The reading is 12 kg
